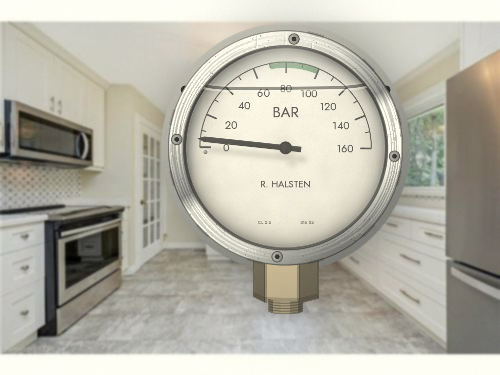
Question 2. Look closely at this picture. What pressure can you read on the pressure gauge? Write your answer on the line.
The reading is 5 bar
